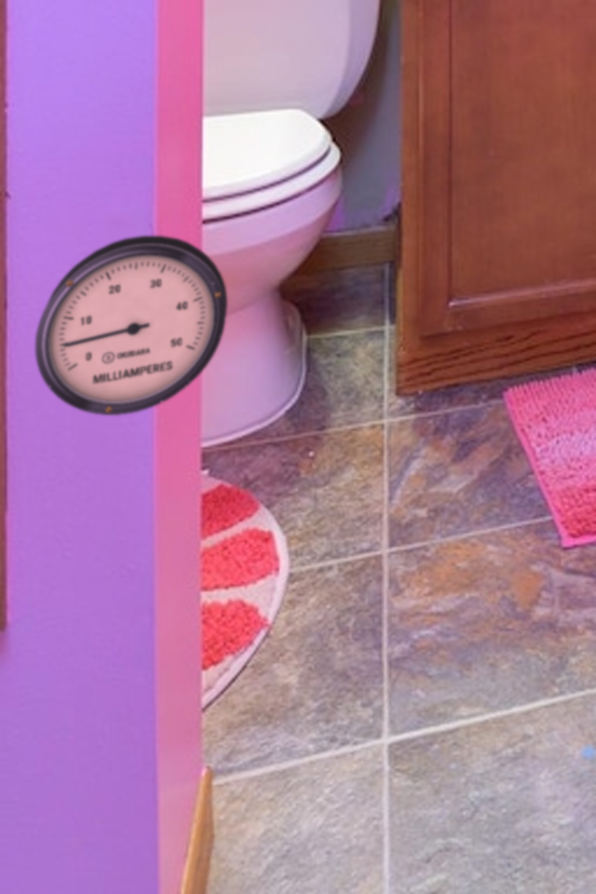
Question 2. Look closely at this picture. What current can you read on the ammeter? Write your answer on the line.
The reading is 5 mA
